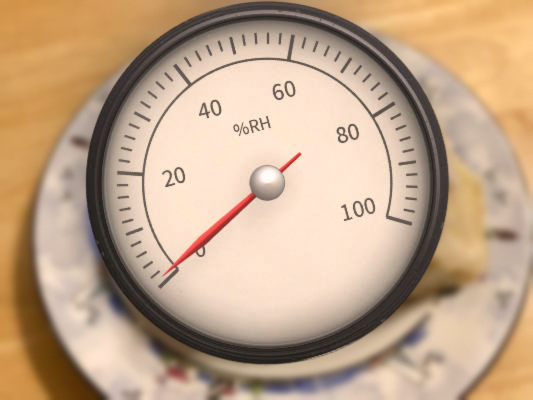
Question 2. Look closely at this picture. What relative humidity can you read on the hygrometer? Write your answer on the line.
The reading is 1 %
